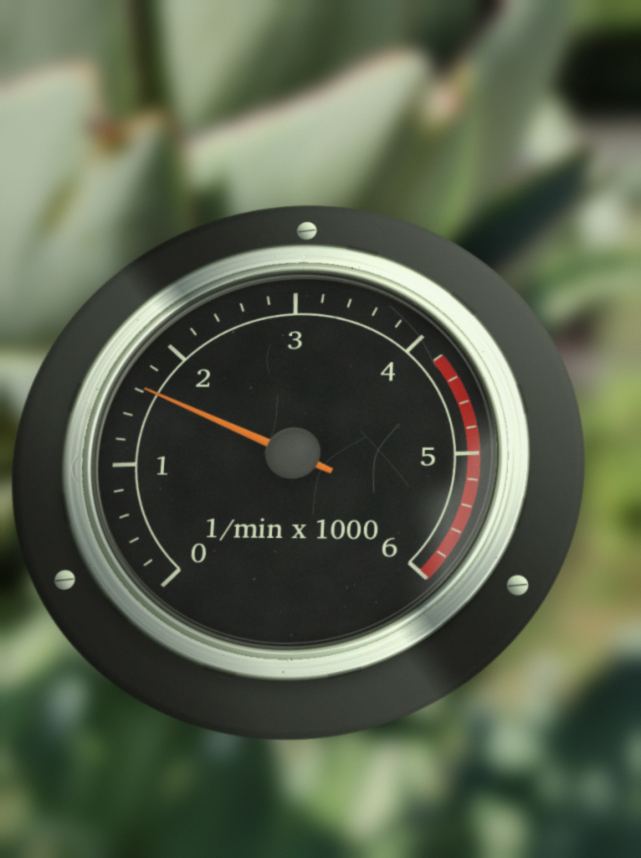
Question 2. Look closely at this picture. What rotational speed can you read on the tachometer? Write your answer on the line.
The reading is 1600 rpm
